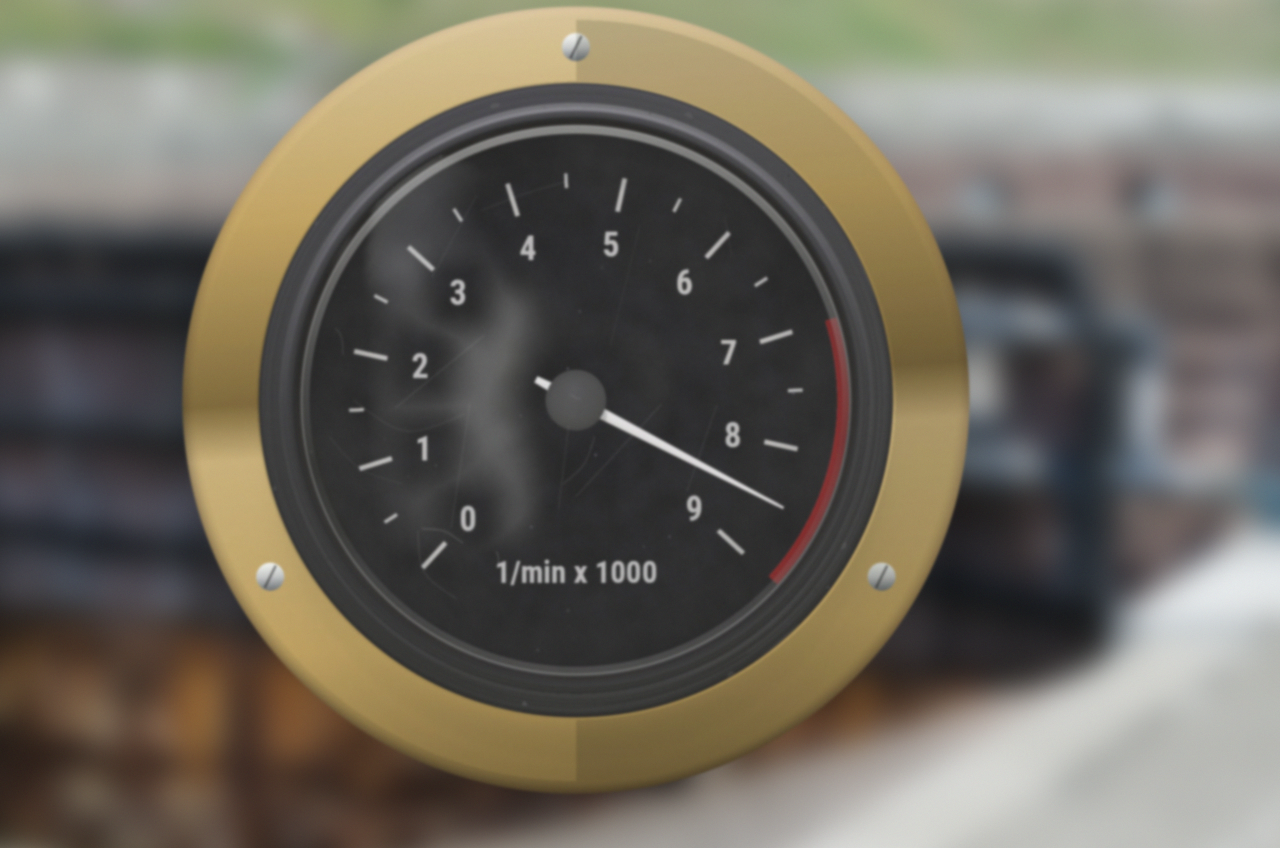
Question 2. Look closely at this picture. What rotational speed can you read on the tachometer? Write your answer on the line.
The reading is 8500 rpm
